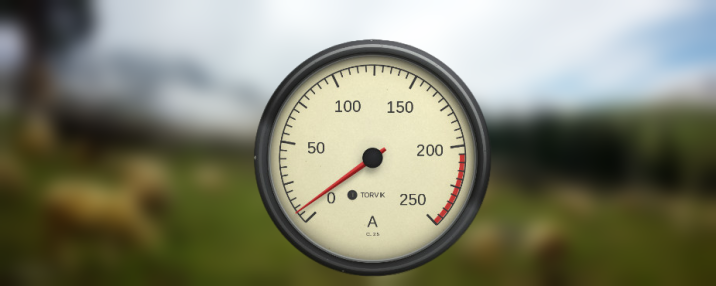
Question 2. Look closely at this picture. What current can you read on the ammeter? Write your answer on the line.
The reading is 7.5 A
